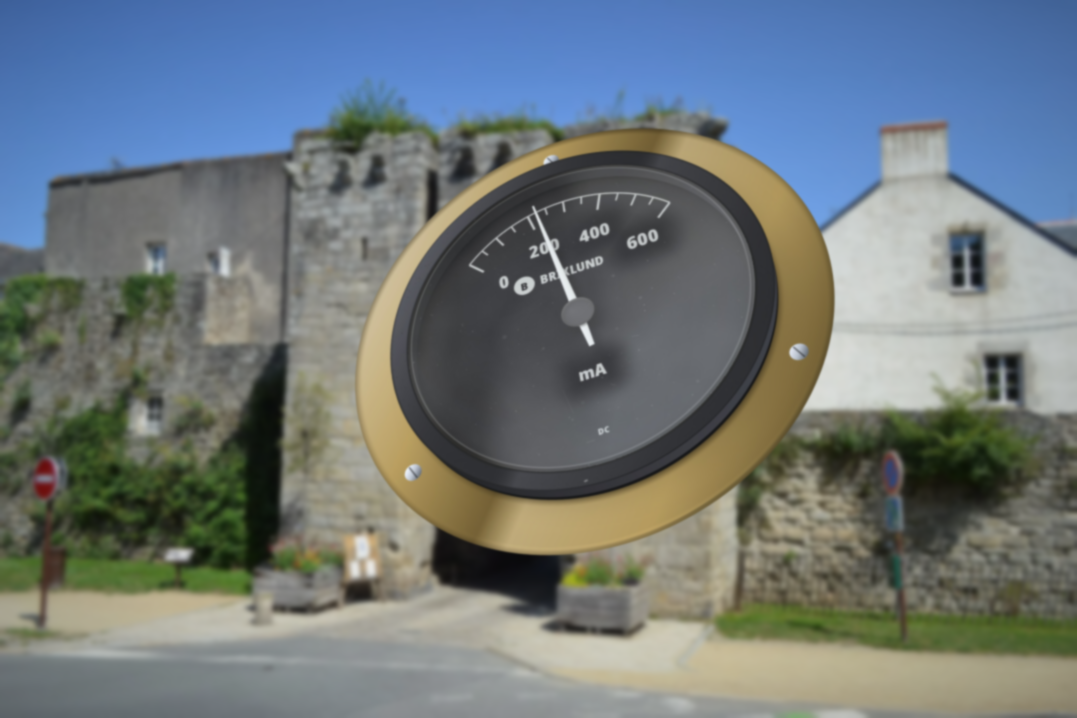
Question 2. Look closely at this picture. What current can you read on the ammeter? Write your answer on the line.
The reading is 225 mA
